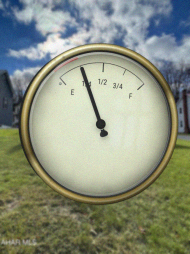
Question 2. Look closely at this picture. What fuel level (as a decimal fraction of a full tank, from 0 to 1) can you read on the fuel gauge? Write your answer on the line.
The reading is 0.25
